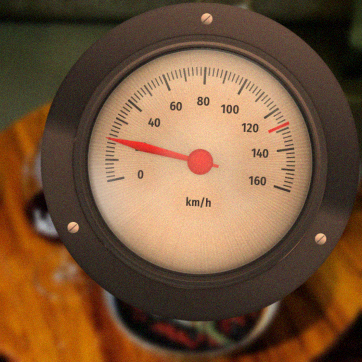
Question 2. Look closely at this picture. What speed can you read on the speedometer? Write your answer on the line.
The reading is 20 km/h
